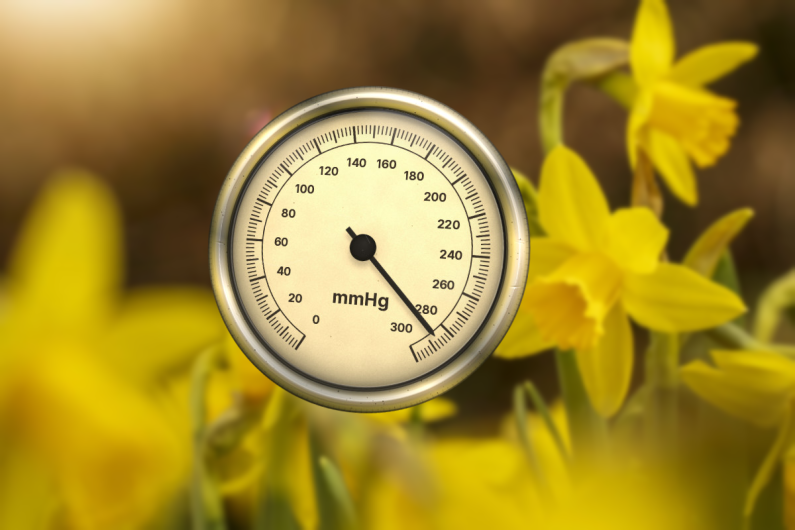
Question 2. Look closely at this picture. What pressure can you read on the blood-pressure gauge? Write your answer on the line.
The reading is 286 mmHg
